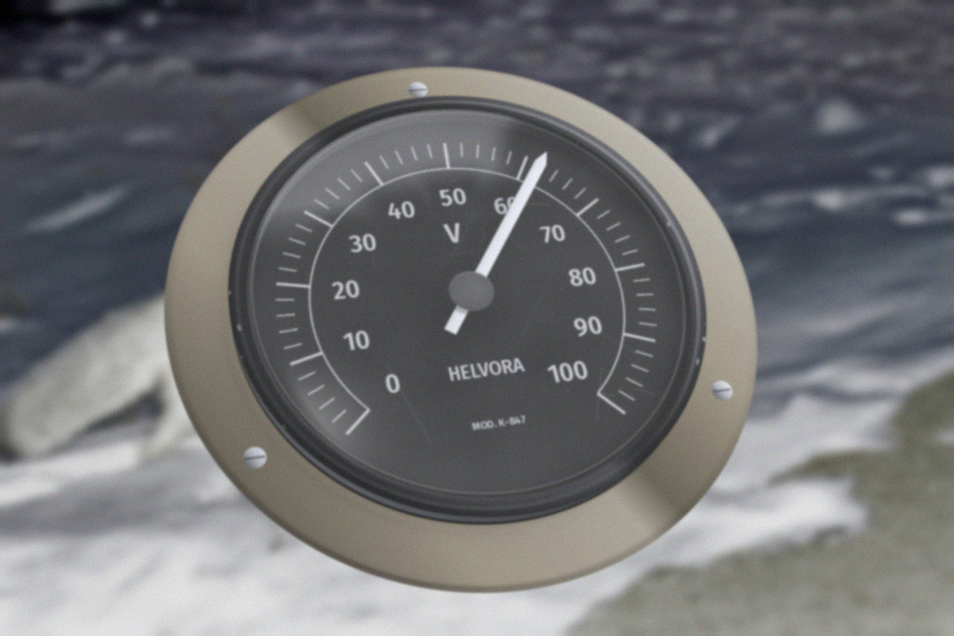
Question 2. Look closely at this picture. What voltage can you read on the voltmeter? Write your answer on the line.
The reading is 62 V
